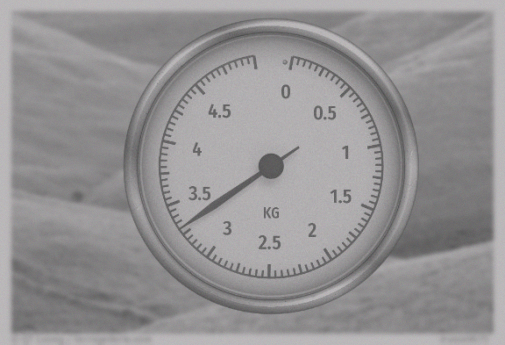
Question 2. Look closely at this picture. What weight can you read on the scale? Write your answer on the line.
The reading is 3.3 kg
